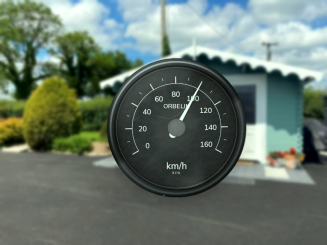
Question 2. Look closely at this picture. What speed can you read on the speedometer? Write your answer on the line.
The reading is 100 km/h
